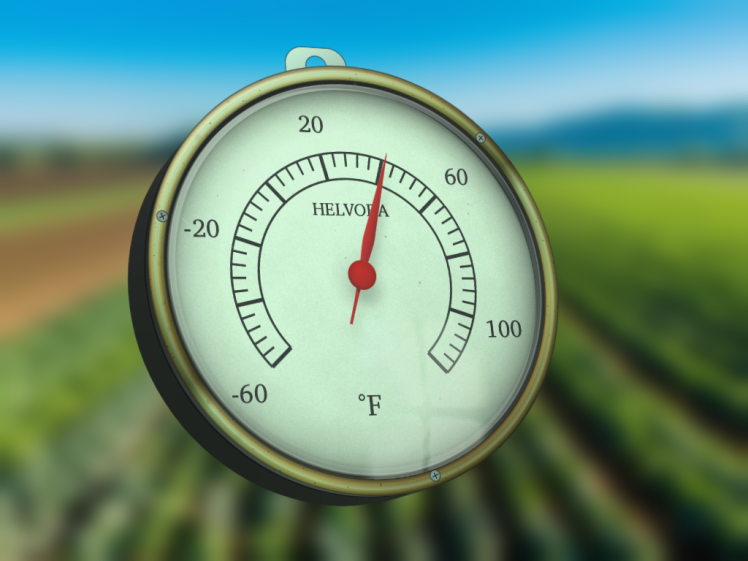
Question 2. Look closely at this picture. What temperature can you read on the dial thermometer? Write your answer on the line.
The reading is 40 °F
